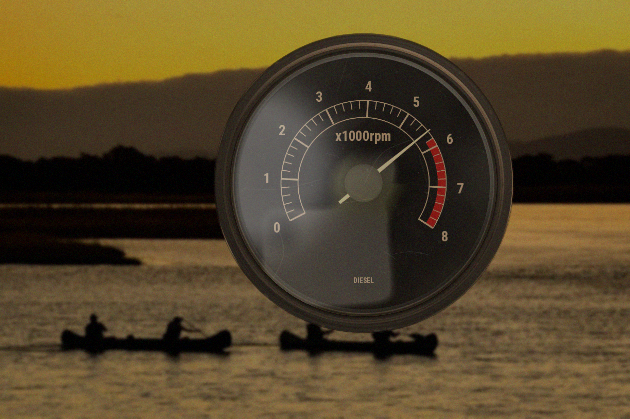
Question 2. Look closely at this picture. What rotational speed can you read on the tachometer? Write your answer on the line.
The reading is 5600 rpm
